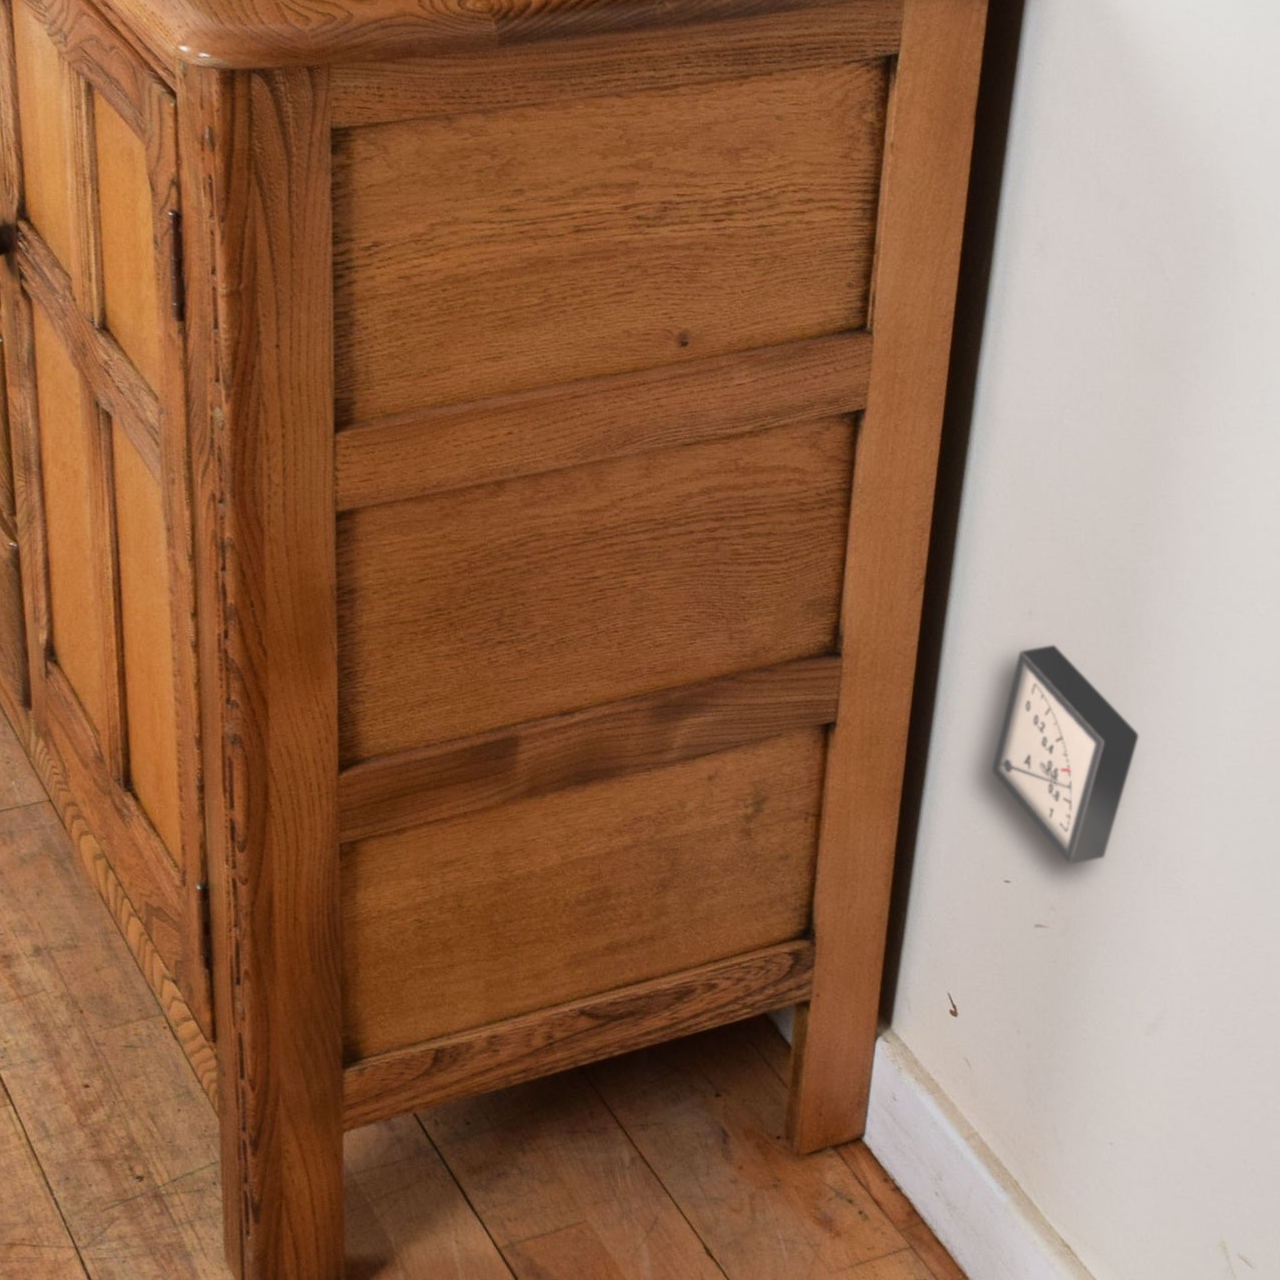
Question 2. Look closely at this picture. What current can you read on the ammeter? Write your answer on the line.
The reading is 0.7 A
